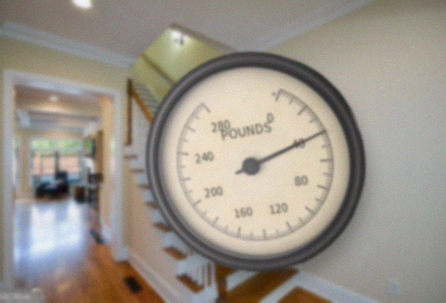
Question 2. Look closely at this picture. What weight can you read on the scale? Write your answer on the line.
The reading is 40 lb
